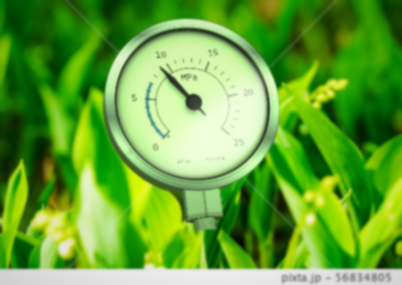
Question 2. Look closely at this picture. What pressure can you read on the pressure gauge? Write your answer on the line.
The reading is 9 MPa
